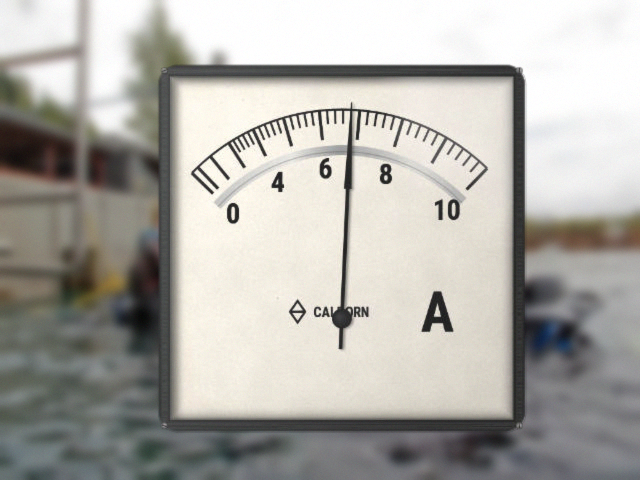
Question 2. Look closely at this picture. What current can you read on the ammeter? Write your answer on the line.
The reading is 6.8 A
